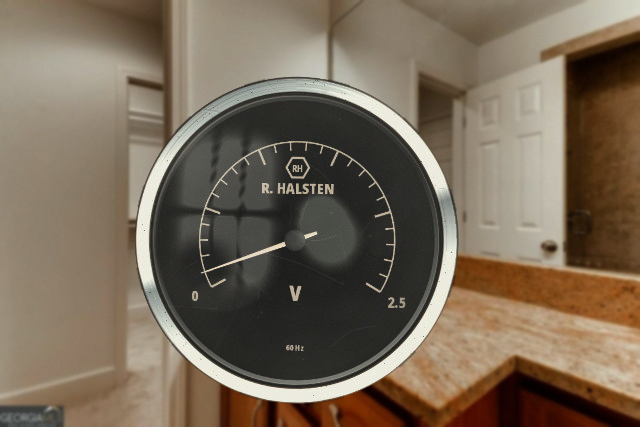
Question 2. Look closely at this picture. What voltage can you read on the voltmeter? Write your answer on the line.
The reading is 0.1 V
